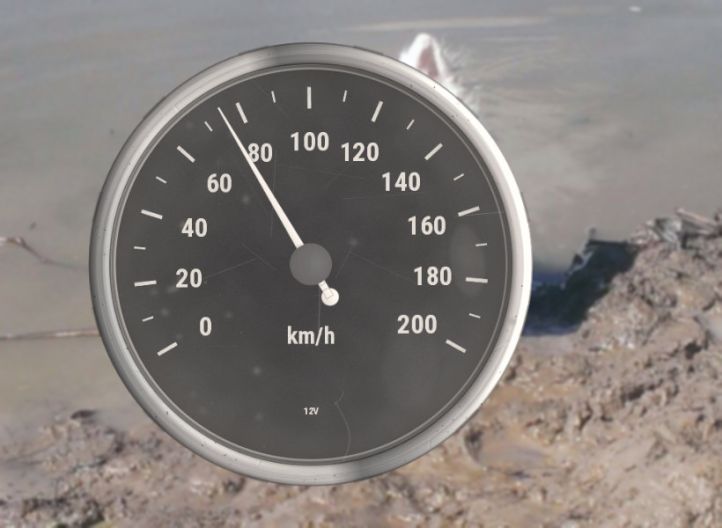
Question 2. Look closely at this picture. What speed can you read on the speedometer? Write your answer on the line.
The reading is 75 km/h
